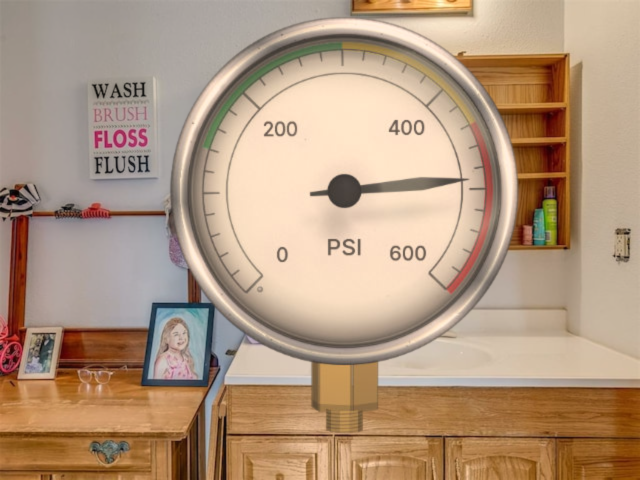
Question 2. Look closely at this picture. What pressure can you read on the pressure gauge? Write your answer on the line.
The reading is 490 psi
